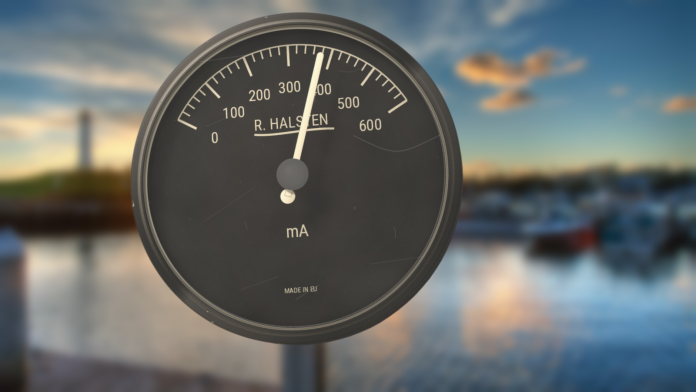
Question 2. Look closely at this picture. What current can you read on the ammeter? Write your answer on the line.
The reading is 380 mA
